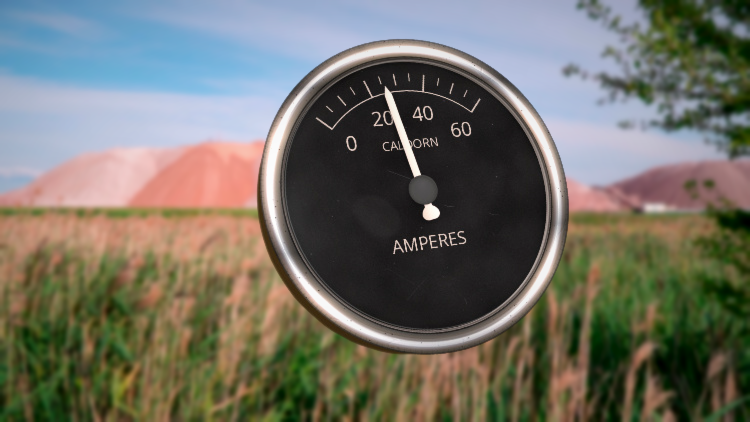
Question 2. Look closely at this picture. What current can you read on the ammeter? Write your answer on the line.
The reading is 25 A
